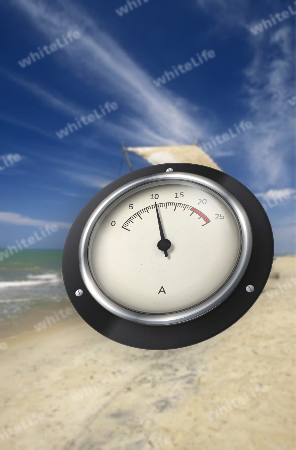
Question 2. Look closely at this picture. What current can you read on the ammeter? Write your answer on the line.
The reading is 10 A
